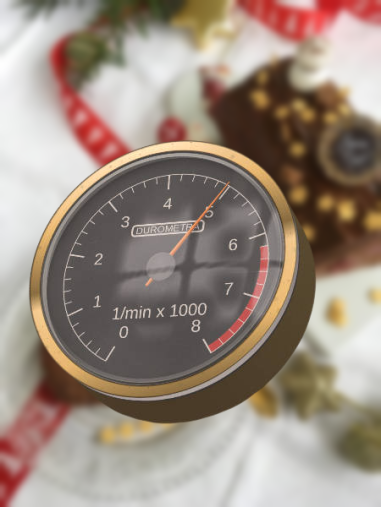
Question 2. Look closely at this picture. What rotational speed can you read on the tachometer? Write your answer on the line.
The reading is 5000 rpm
